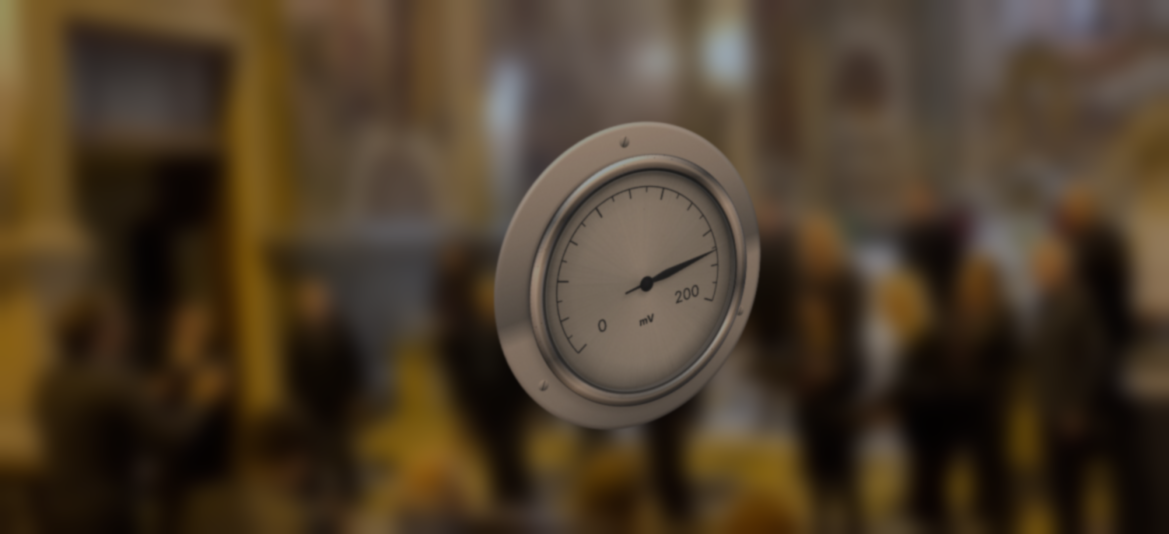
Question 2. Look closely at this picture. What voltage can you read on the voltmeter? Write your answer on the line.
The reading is 170 mV
